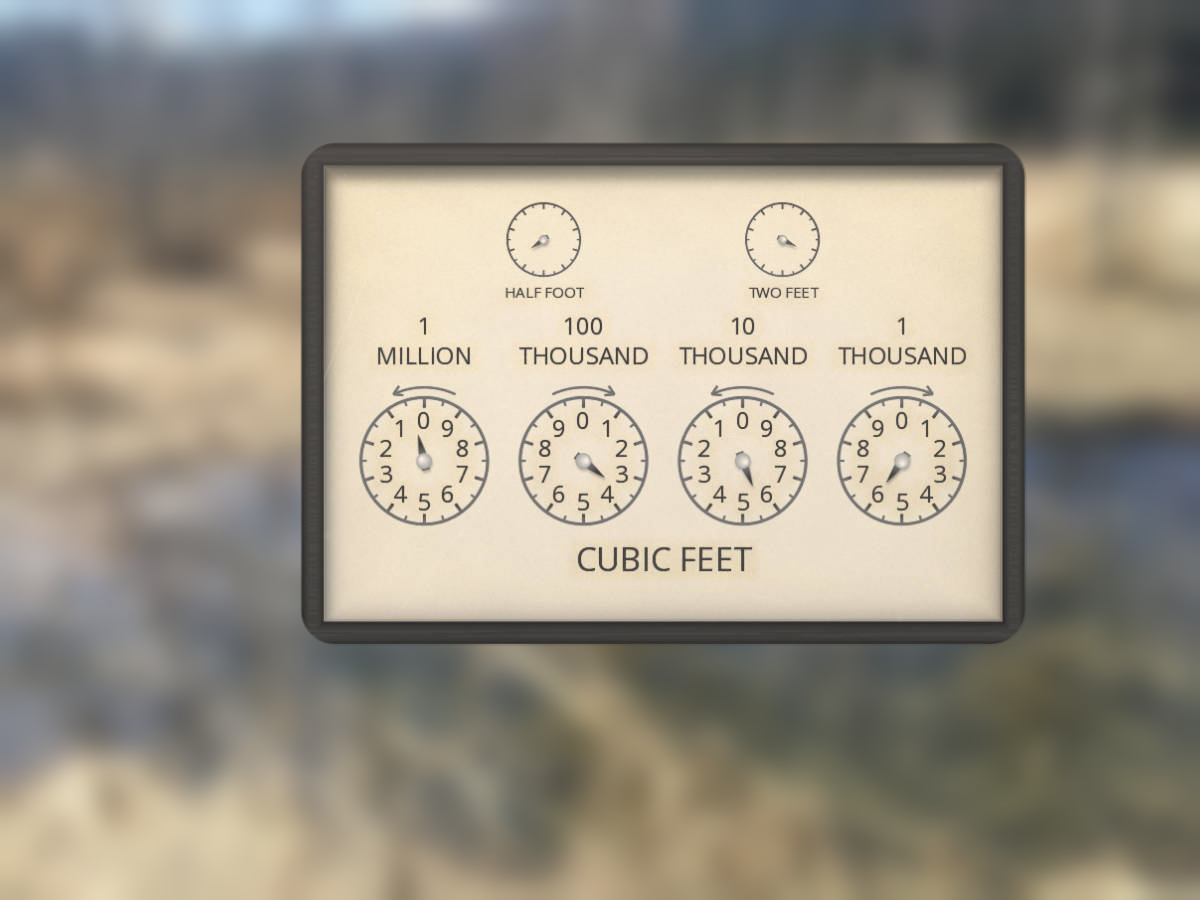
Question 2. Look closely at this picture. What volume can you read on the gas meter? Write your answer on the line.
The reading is 35600 ft³
